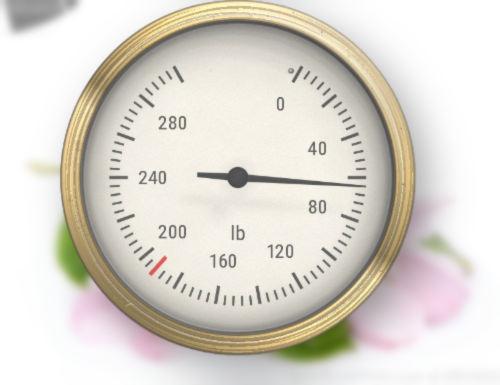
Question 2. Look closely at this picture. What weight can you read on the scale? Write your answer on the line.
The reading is 64 lb
